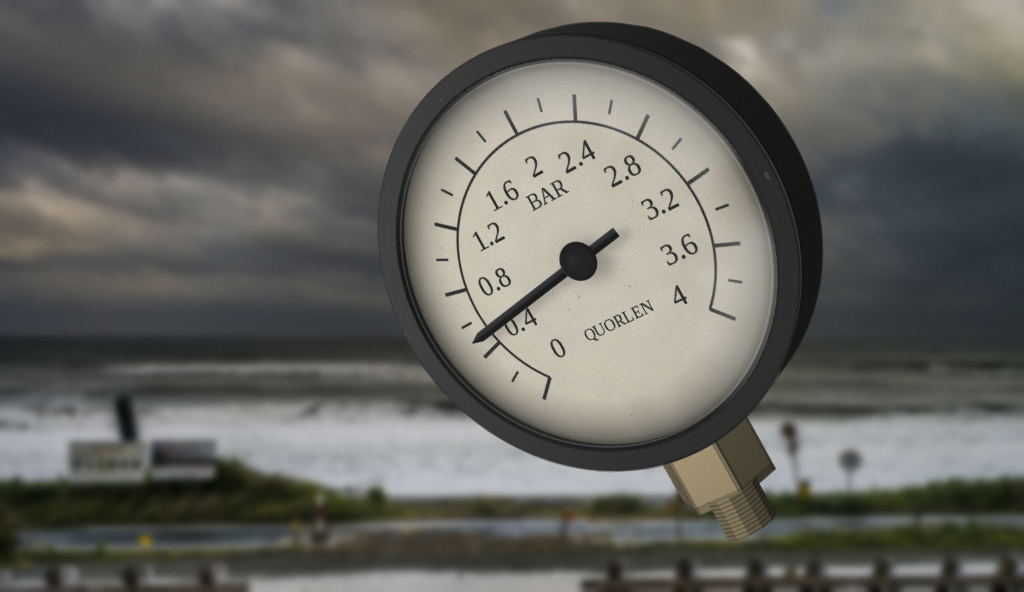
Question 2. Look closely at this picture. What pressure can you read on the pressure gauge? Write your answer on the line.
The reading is 0.5 bar
